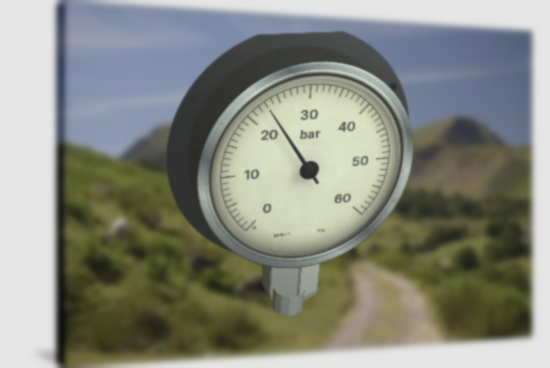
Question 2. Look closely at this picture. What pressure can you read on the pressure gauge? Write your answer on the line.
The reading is 23 bar
